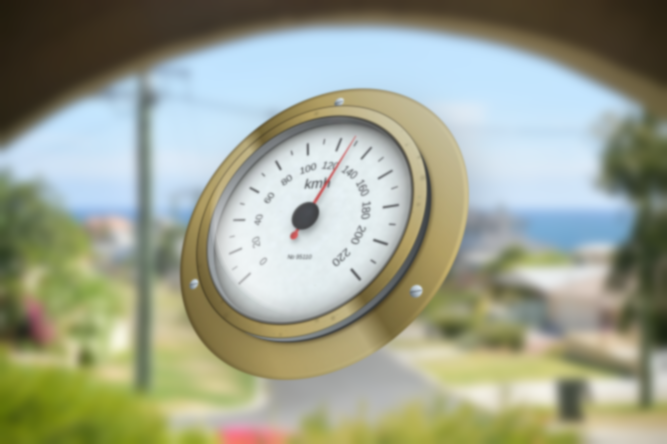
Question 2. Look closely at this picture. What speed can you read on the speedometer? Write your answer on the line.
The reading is 130 km/h
